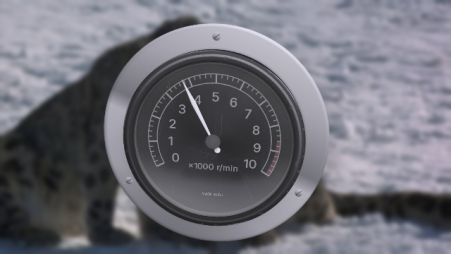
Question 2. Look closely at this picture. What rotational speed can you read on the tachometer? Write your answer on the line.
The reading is 3800 rpm
